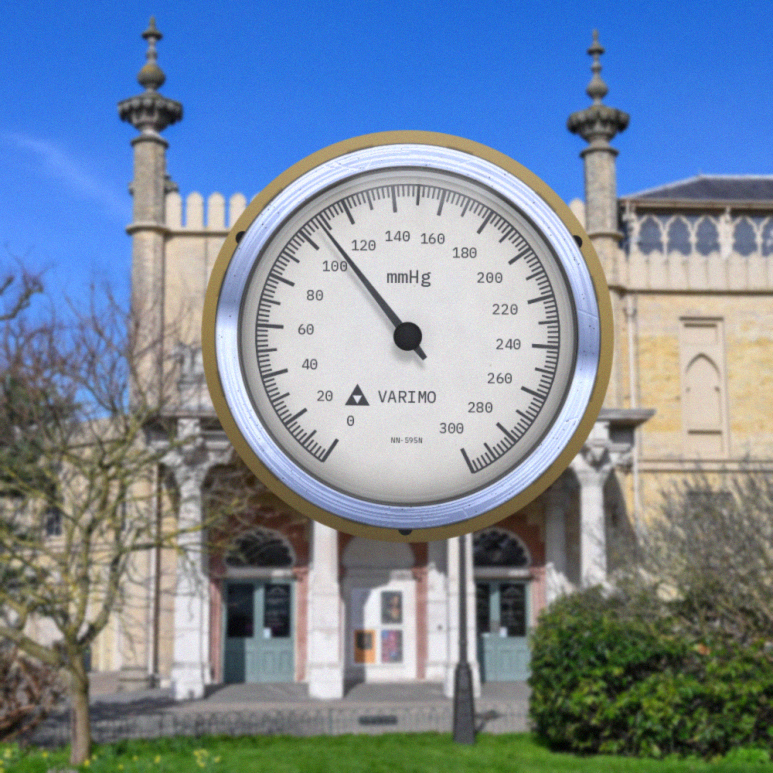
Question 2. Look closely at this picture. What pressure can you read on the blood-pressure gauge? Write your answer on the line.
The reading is 108 mmHg
